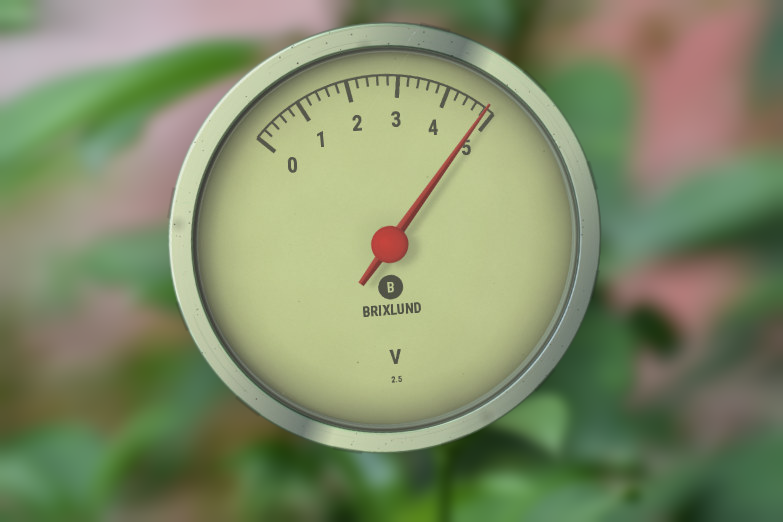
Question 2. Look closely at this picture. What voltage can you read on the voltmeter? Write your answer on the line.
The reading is 4.8 V
